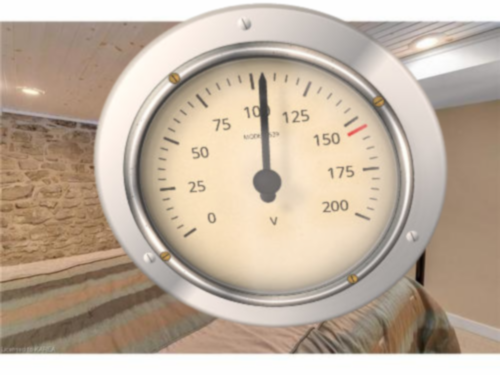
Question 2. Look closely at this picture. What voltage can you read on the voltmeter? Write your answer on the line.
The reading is 105 V
